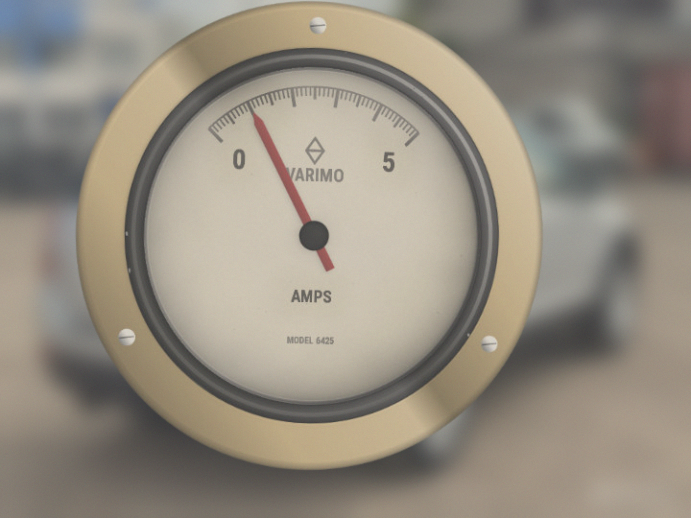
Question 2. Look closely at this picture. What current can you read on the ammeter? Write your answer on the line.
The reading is 1 A
